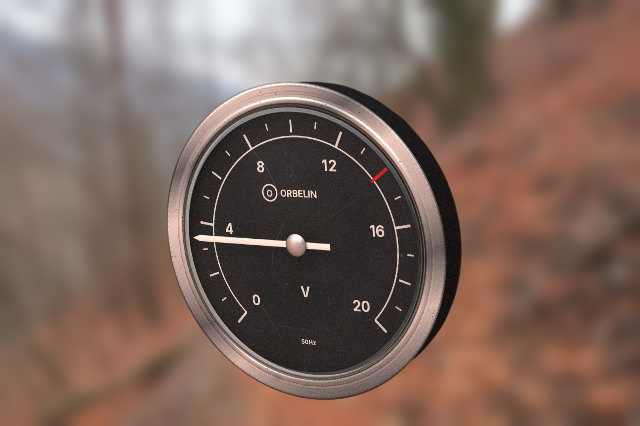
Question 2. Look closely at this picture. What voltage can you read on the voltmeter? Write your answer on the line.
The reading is 3.5 V
